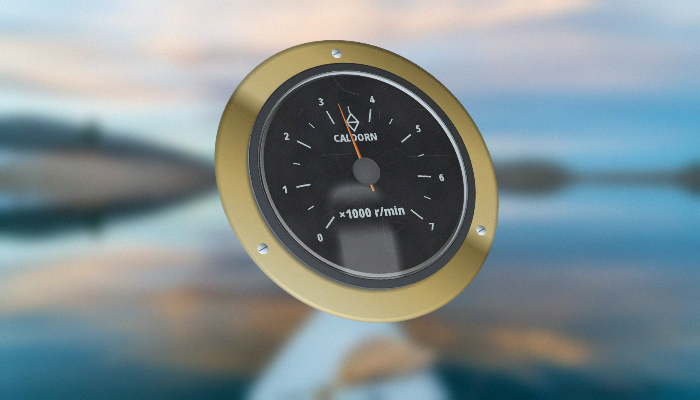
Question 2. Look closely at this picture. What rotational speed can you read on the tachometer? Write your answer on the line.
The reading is 3250 rpm
